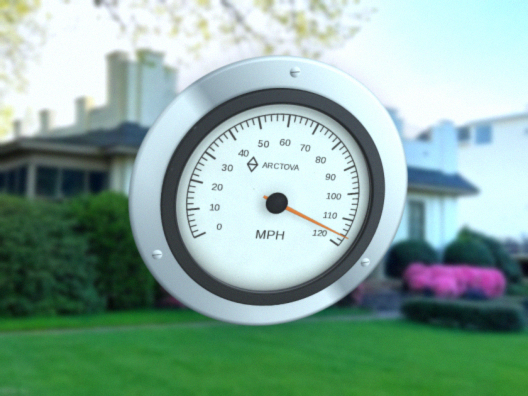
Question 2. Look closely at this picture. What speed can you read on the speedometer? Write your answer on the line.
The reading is 116 mph
